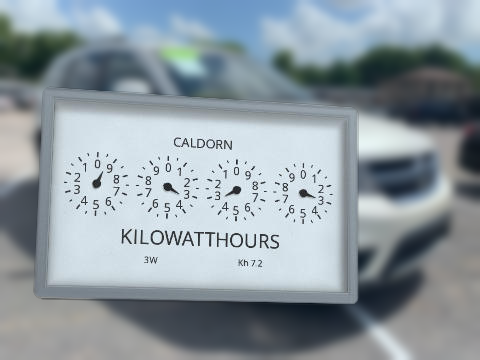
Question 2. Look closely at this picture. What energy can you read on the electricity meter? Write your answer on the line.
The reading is 9333 kWh
